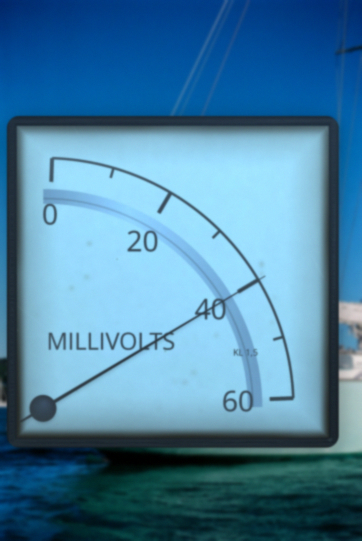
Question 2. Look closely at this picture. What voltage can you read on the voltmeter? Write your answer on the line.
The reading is 40 mV
